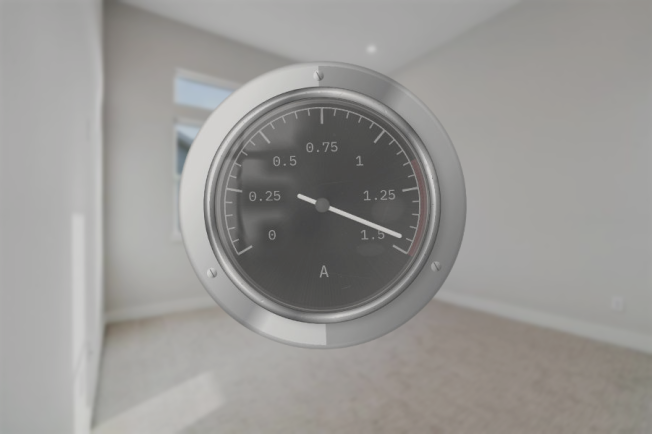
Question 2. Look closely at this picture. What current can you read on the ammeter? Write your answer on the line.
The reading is 1.45 A
